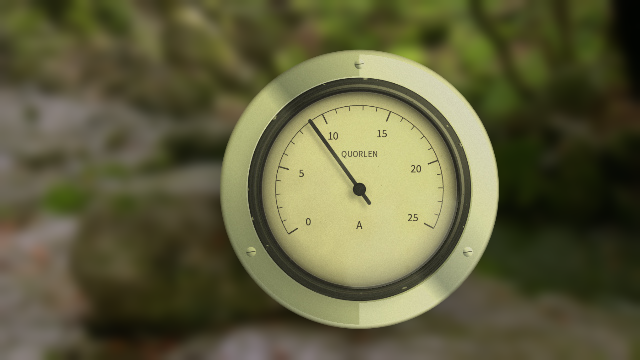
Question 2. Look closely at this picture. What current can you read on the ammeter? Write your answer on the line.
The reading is 9 A
